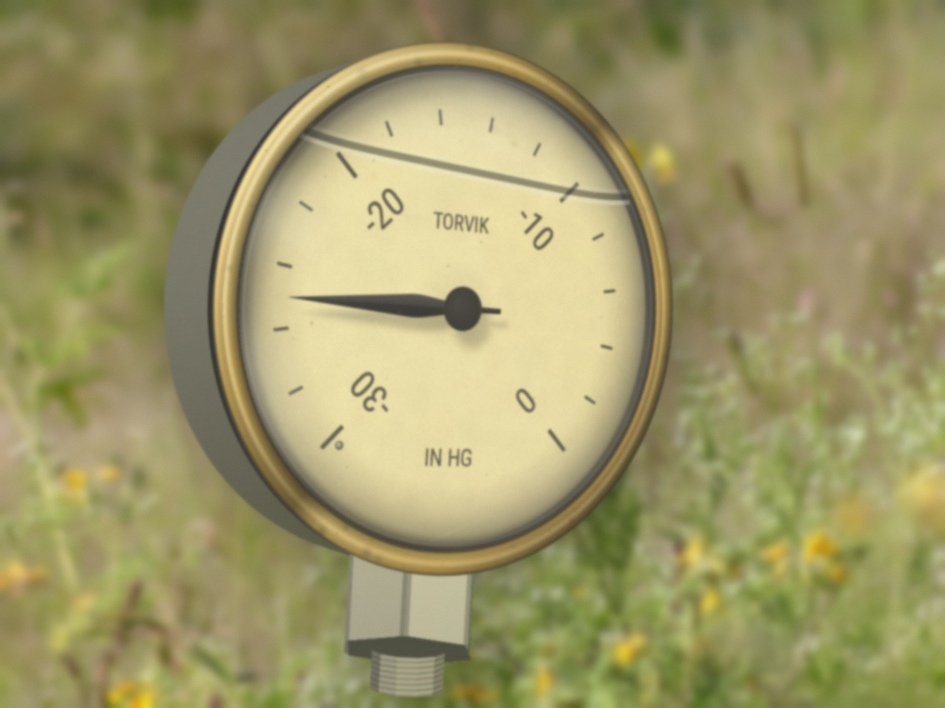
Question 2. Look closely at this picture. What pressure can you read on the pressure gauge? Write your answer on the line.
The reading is -25 inHg
